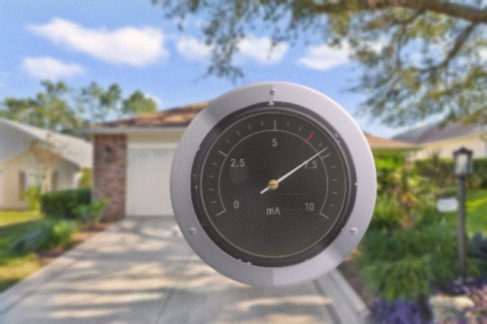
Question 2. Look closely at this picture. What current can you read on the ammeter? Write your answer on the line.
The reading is 7.25 mA
